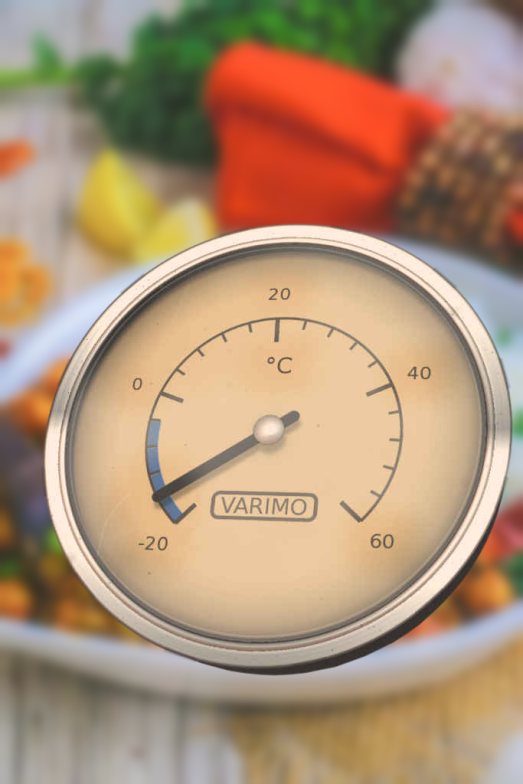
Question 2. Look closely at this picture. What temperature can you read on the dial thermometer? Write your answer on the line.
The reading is -16 °C
